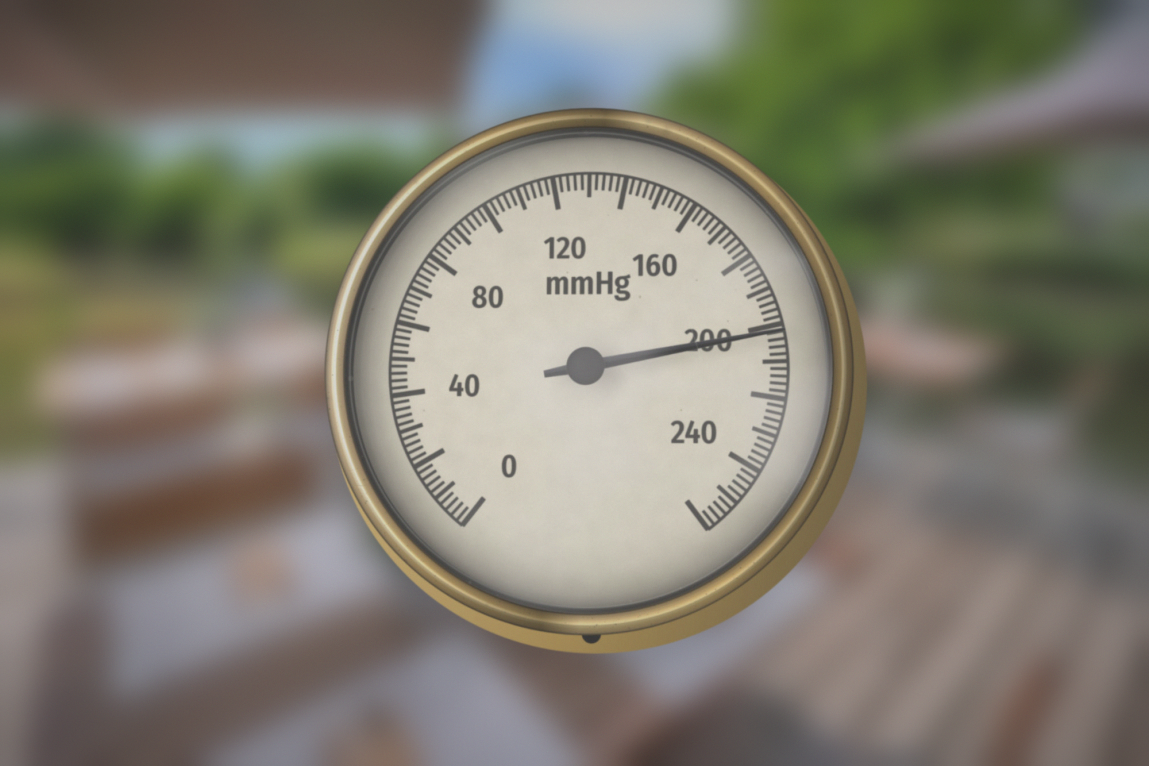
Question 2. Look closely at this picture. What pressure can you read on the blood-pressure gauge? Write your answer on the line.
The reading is 202 mmHg
